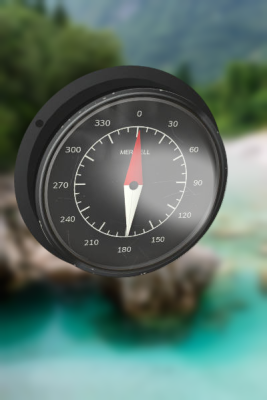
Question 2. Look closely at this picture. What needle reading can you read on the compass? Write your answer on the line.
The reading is 0 °
